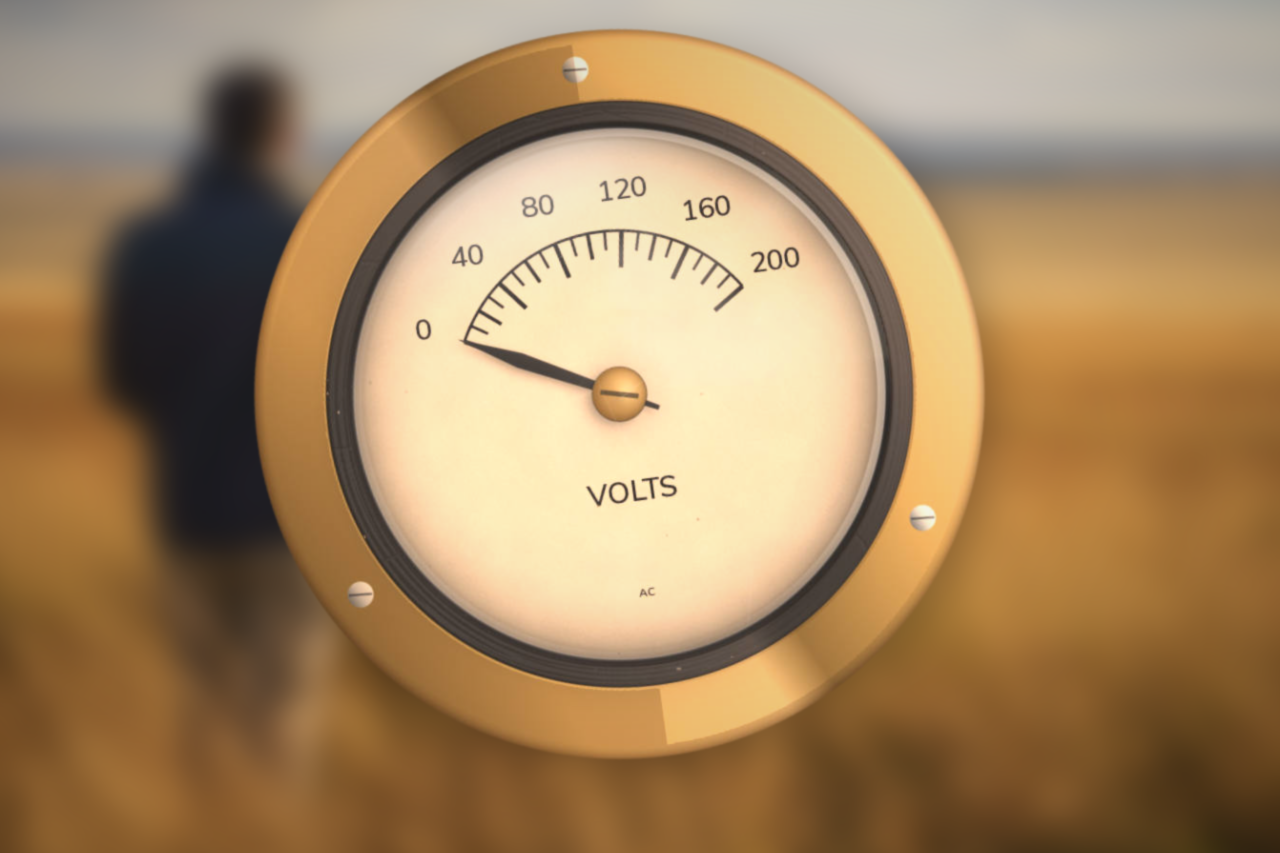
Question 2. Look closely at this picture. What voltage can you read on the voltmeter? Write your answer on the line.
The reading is 0 V
